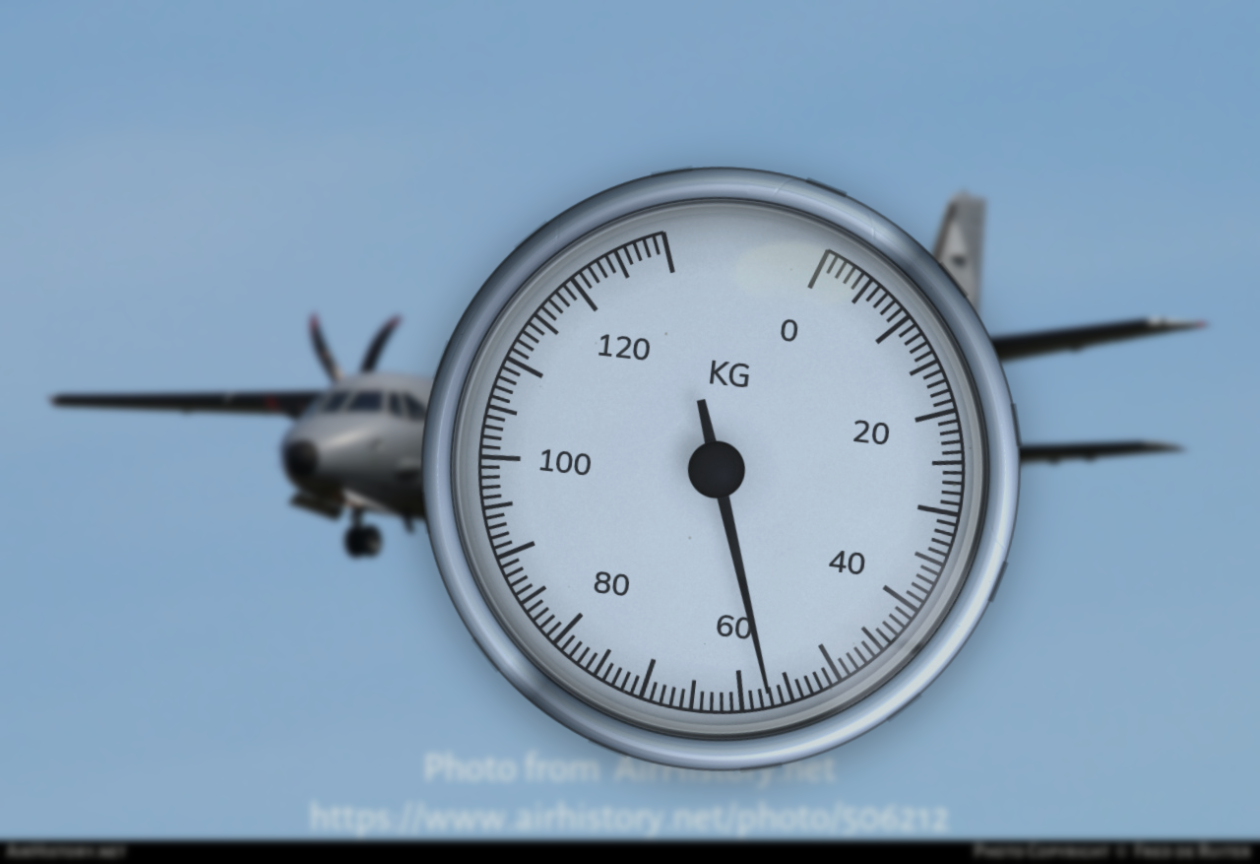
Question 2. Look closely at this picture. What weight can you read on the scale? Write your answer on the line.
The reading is 57 kg
